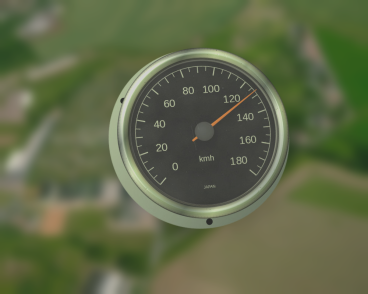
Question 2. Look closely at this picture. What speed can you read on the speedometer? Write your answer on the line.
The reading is 127.5 km/h
